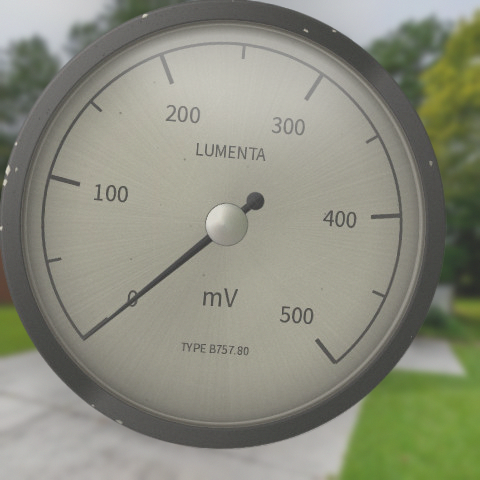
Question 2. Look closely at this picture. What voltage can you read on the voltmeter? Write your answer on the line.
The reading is 0 mV
